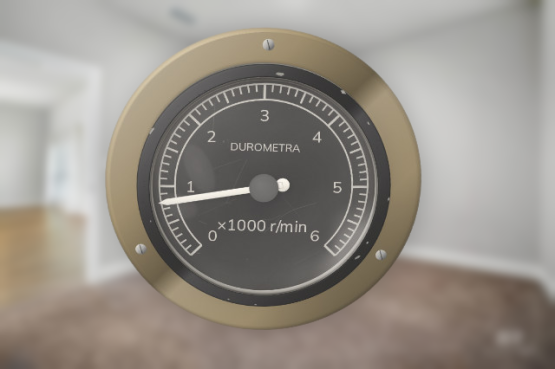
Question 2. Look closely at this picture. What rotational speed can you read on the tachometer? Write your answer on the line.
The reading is 800 rpm
